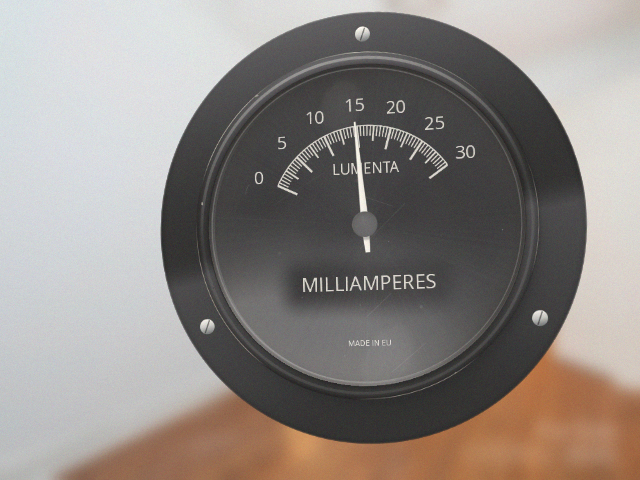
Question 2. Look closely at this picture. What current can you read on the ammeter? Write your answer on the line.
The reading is 15 mA
